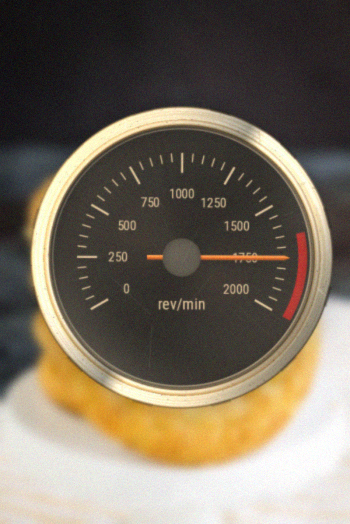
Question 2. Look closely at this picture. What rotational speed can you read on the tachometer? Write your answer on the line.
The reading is 1750 rpm
